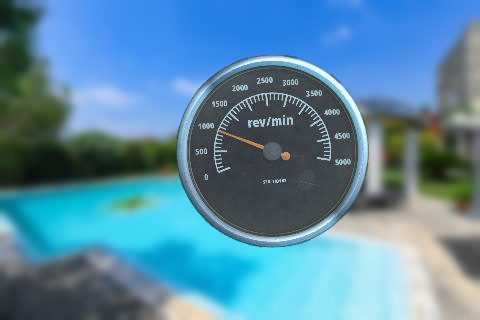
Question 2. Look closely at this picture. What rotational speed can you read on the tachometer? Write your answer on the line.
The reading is 1000 rpm
